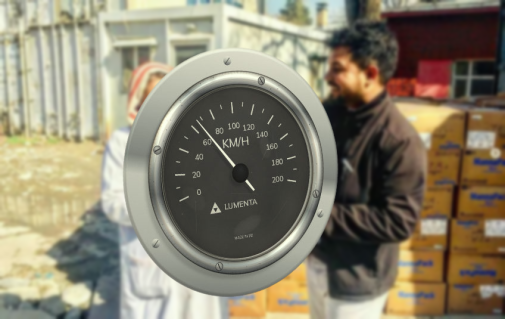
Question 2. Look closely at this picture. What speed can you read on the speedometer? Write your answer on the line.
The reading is 65 km/h
